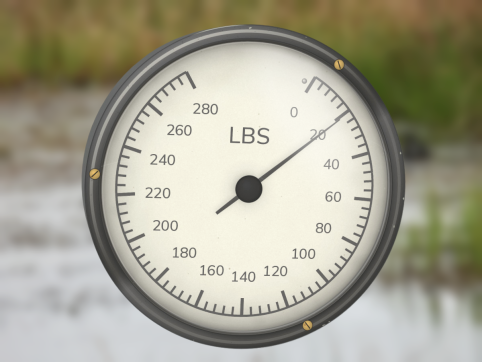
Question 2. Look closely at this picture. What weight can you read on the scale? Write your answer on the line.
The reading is 20 lb
